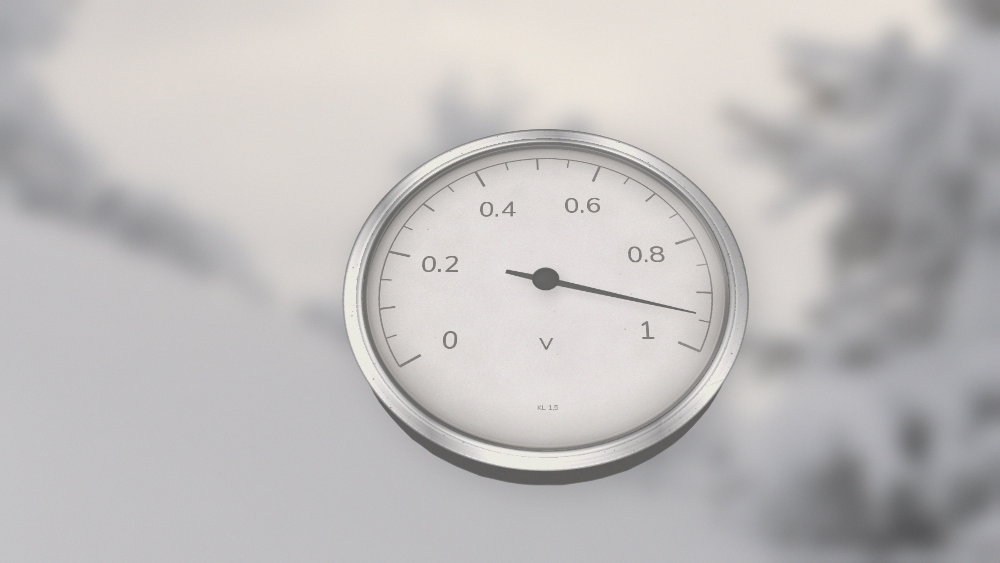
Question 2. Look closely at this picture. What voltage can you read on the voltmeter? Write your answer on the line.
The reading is 0.95 V
